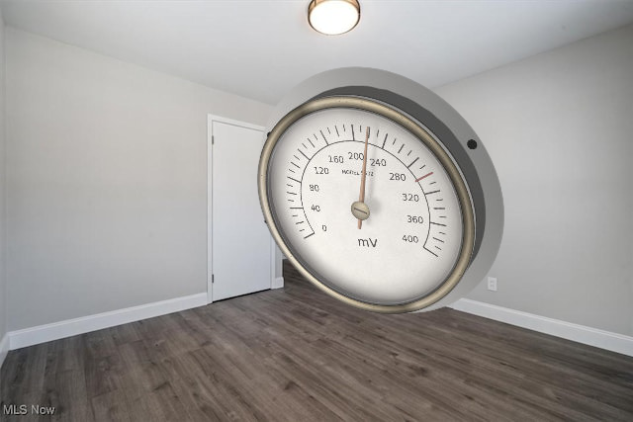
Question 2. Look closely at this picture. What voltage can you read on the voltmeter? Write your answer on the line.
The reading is 220 mV
